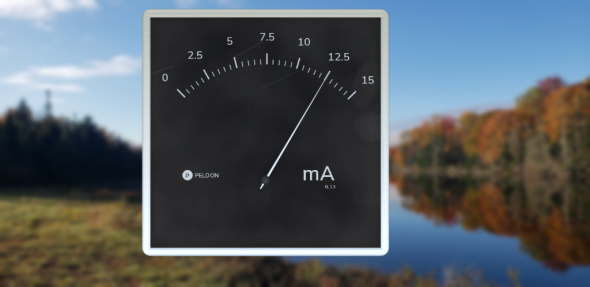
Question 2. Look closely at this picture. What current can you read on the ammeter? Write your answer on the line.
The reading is 12.5 mA
